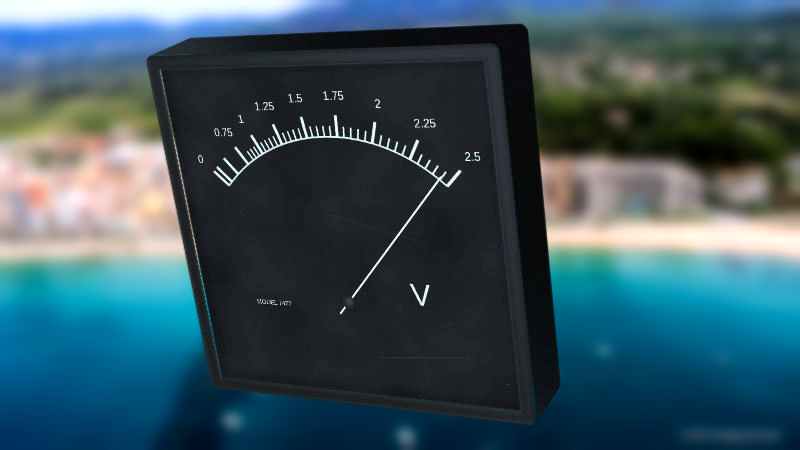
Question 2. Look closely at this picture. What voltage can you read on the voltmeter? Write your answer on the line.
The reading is 2.45 V
